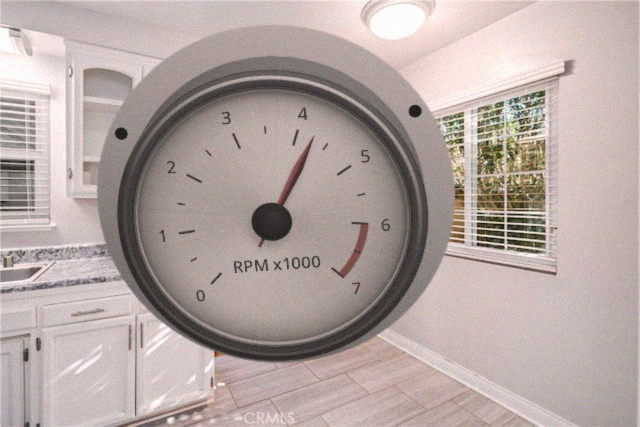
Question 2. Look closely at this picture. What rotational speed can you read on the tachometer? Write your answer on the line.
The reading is 4250 rpm
